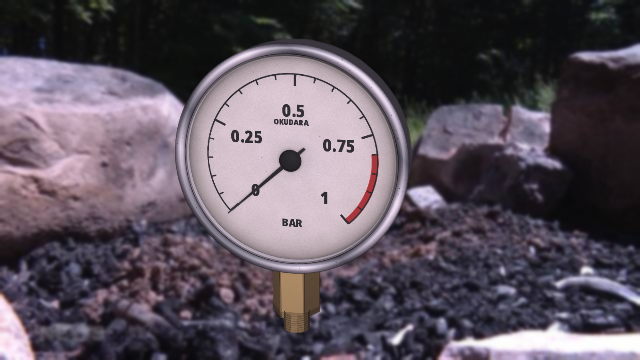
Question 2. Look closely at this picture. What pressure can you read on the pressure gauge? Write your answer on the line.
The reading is 0 bar
